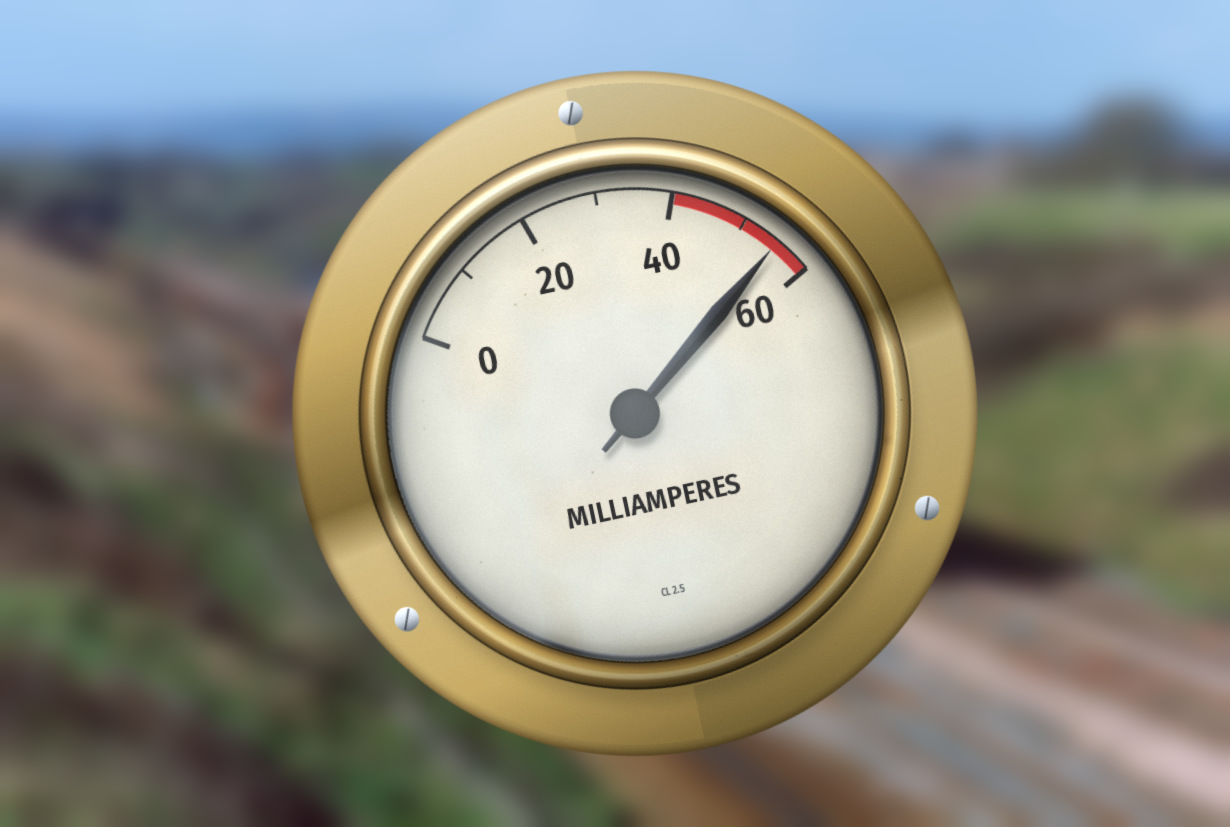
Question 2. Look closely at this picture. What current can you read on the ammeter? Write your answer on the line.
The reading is 55 mA
